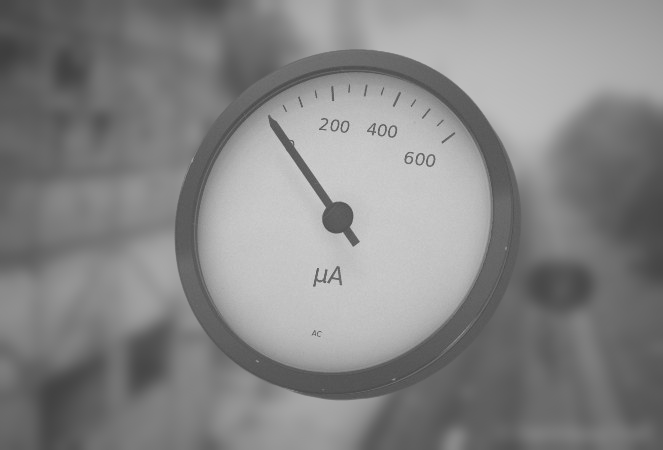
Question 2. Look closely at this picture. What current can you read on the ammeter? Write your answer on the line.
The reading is 0 µA
